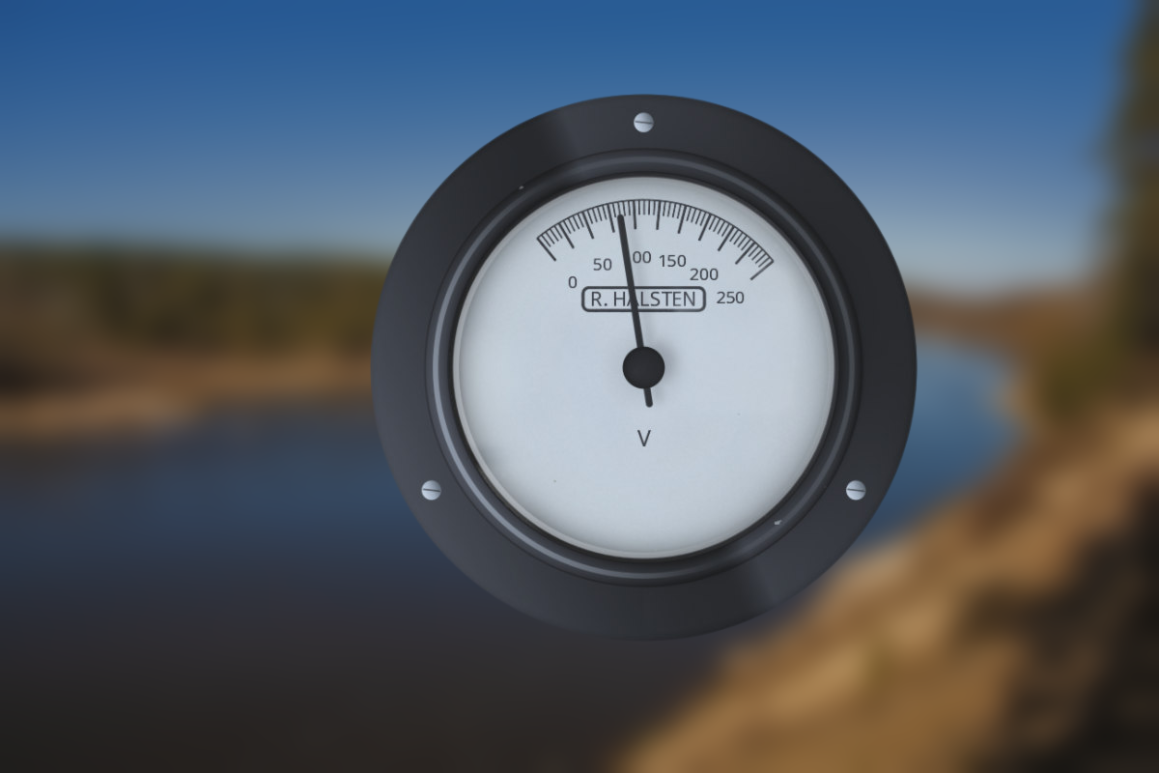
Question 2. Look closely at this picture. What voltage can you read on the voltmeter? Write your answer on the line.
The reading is 85 V
